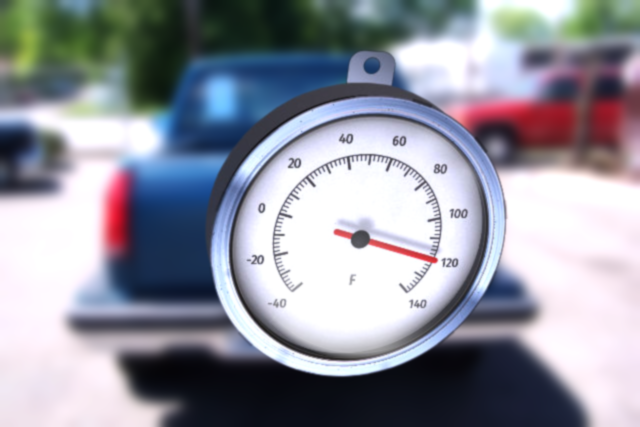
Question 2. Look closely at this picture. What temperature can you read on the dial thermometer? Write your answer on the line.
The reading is 120 °F
